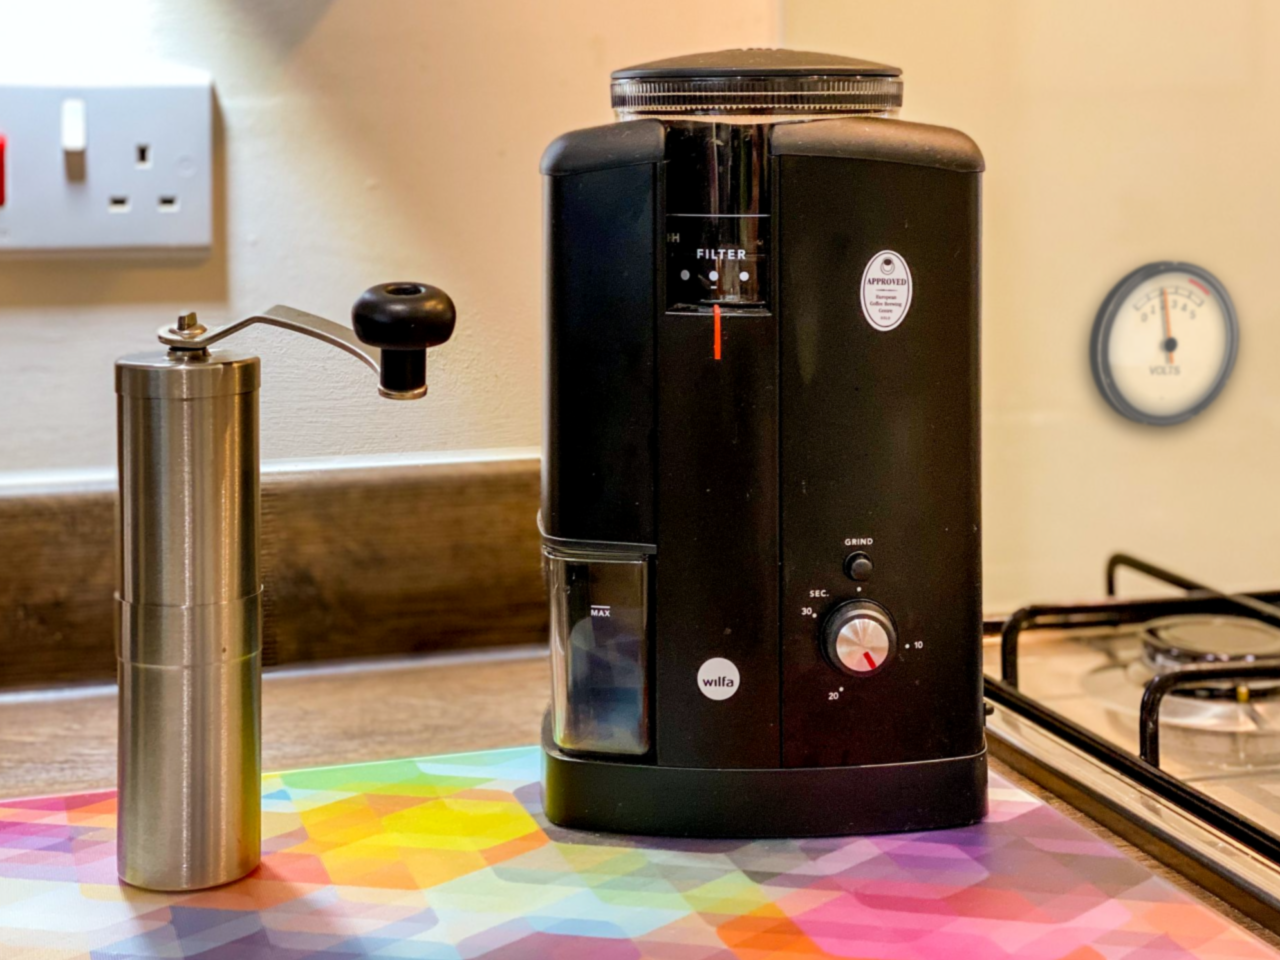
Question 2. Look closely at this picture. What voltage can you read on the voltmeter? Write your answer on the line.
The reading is 2 V
